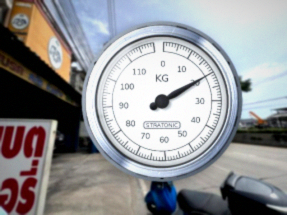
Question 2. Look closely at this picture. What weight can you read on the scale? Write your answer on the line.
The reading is 20 kg
